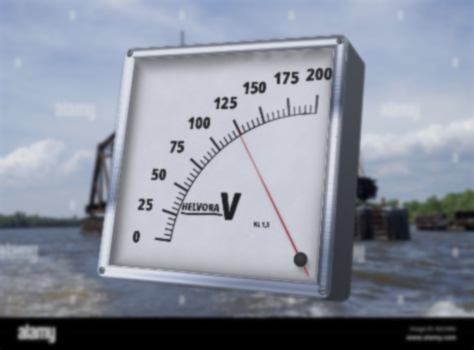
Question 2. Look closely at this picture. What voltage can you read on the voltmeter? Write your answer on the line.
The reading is 125 V
